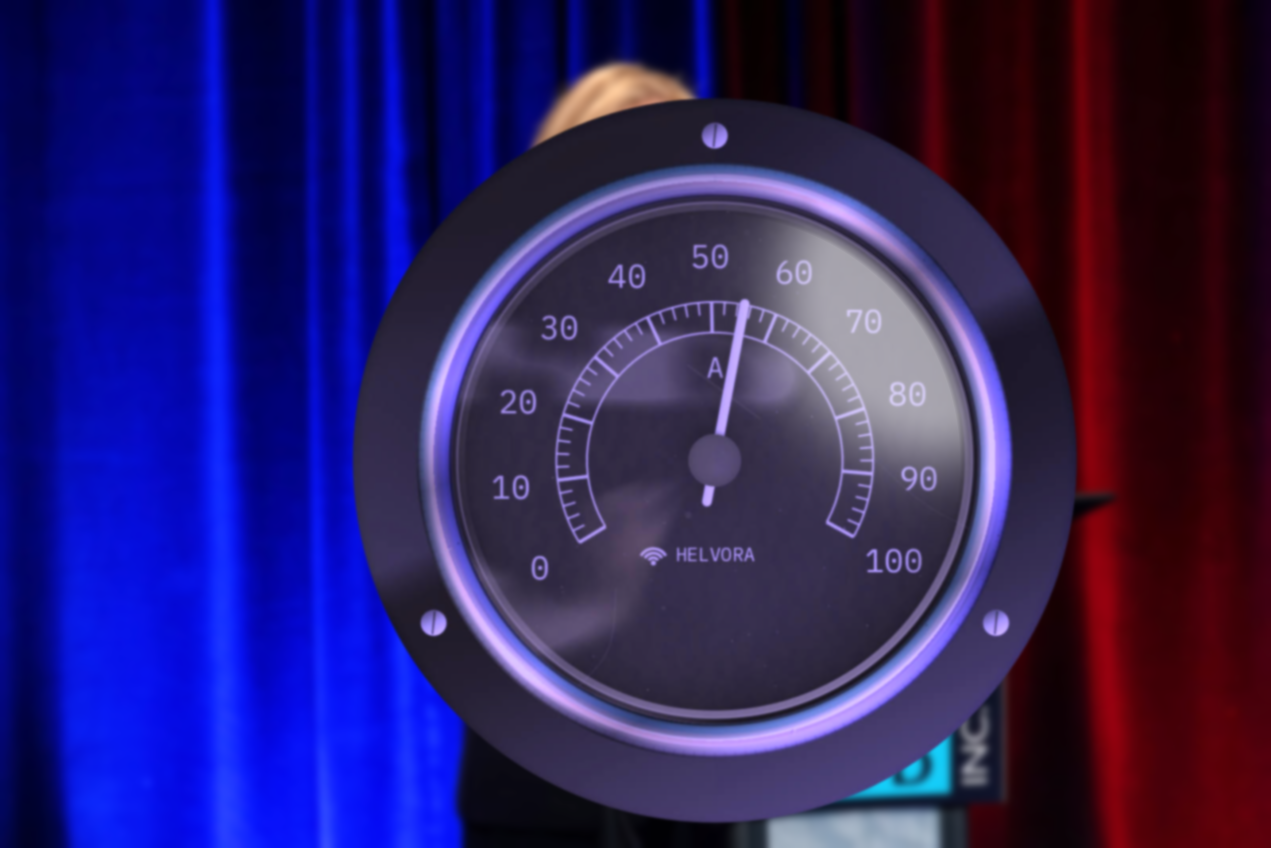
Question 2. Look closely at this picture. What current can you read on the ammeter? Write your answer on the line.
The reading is 55 A
